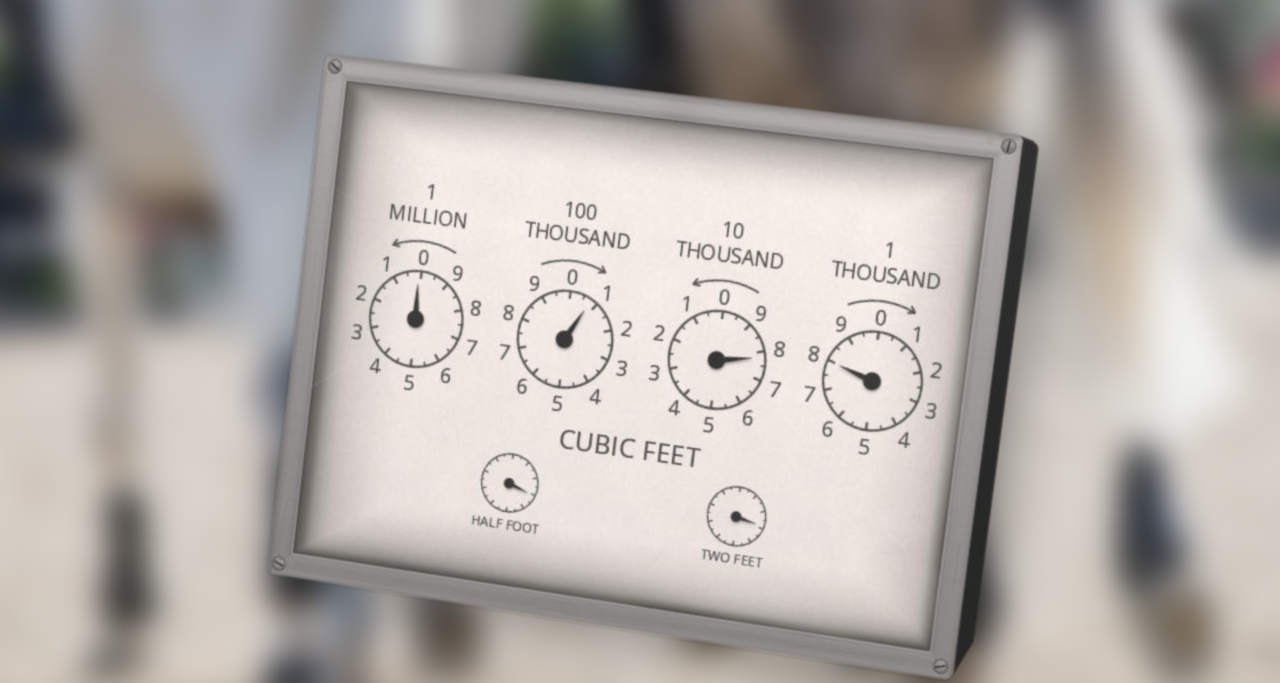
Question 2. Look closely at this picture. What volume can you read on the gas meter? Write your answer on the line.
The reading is 7800 ft³
